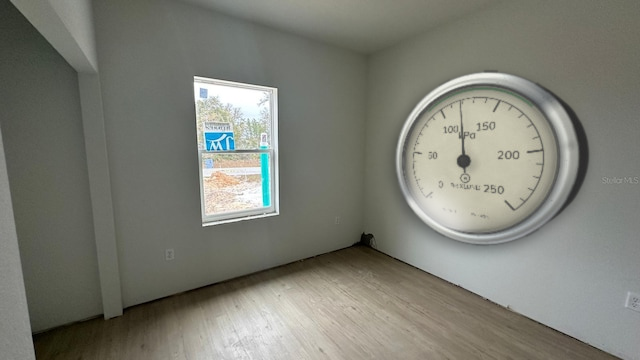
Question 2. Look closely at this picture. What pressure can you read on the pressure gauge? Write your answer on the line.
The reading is 120 kPa
